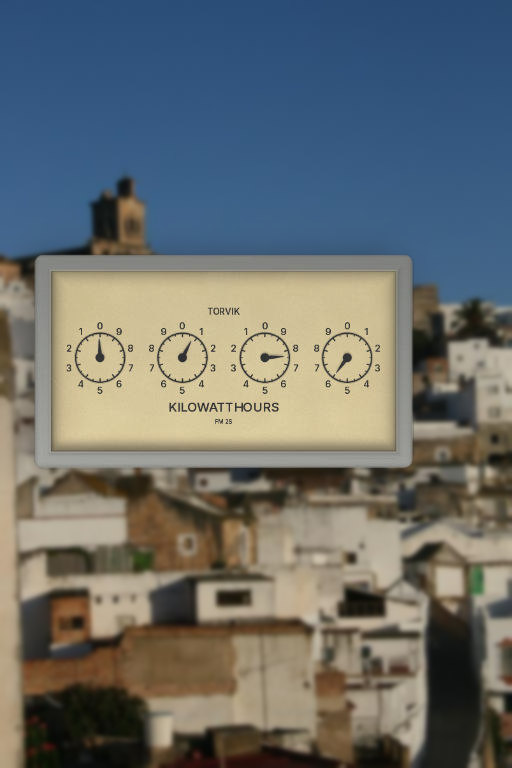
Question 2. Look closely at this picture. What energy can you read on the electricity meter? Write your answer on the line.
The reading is 76 kWh
